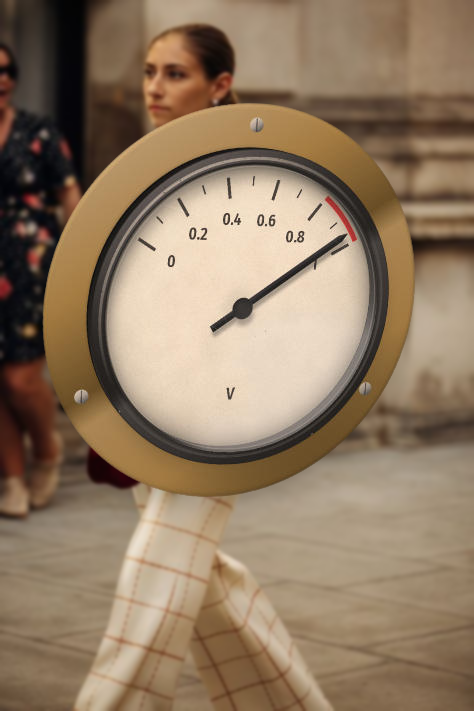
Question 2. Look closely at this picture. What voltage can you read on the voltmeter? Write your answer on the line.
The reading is 0.95 V
